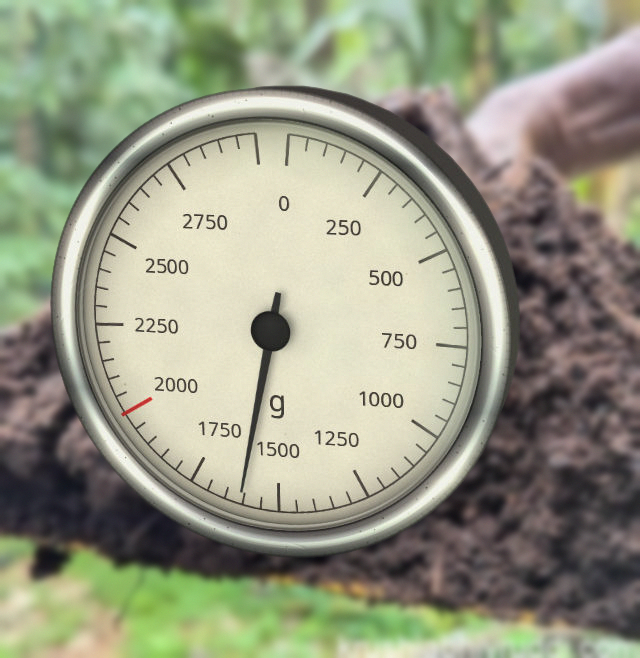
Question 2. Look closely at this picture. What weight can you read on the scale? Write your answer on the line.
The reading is 1600 g
